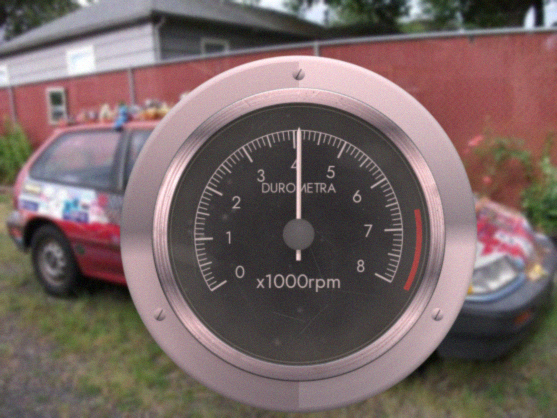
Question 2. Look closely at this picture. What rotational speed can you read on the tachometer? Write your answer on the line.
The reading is 4100 rpm
